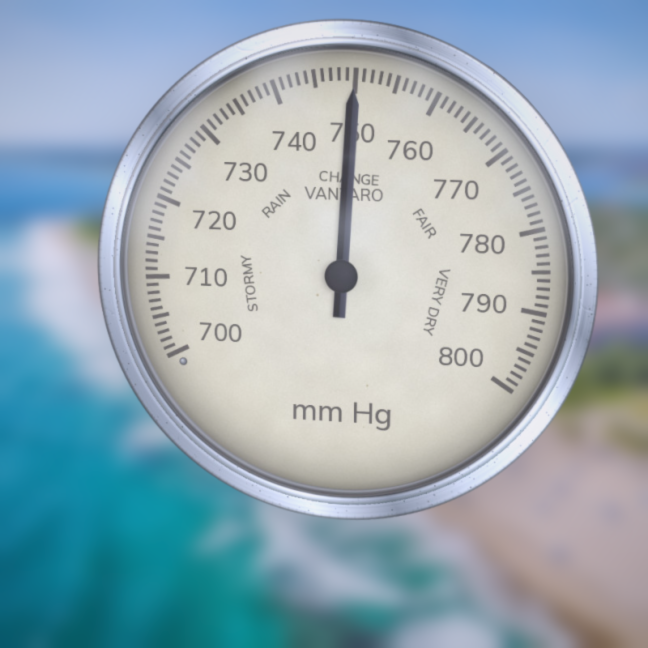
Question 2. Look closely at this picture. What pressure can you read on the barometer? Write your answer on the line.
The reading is 750 mmHg
